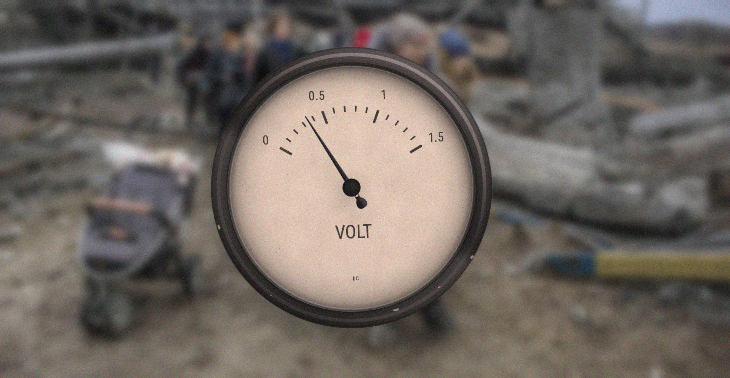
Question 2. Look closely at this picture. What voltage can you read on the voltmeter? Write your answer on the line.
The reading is 0.35 V
